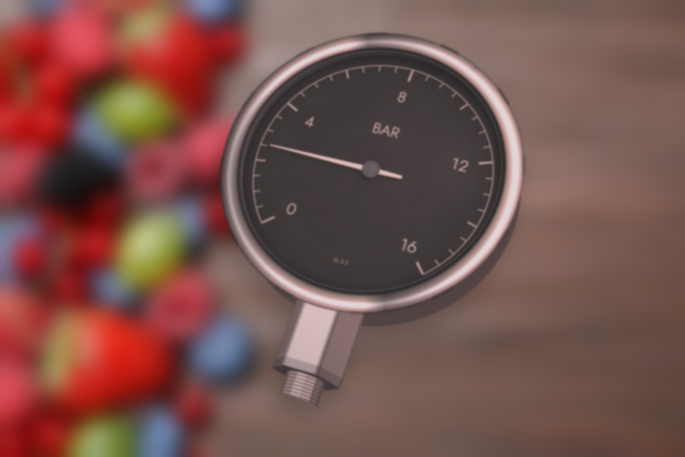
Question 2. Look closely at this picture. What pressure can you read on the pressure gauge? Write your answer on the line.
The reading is 2.5 bar
